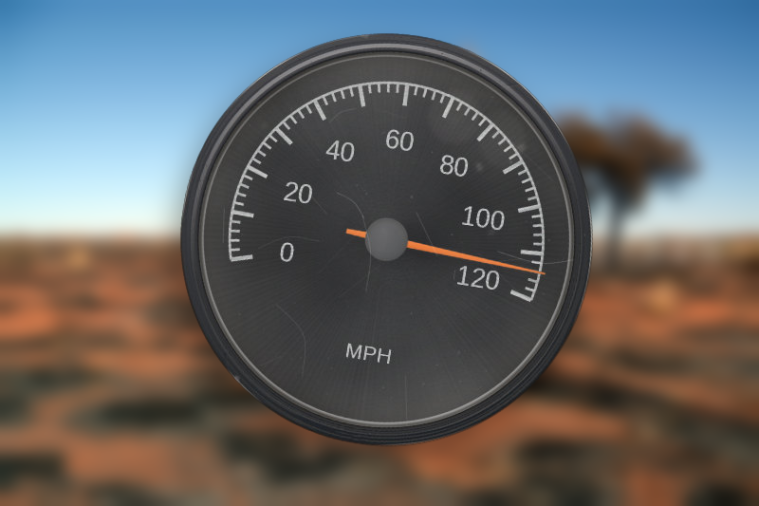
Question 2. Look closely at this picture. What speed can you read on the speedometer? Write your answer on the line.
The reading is 114 mph
